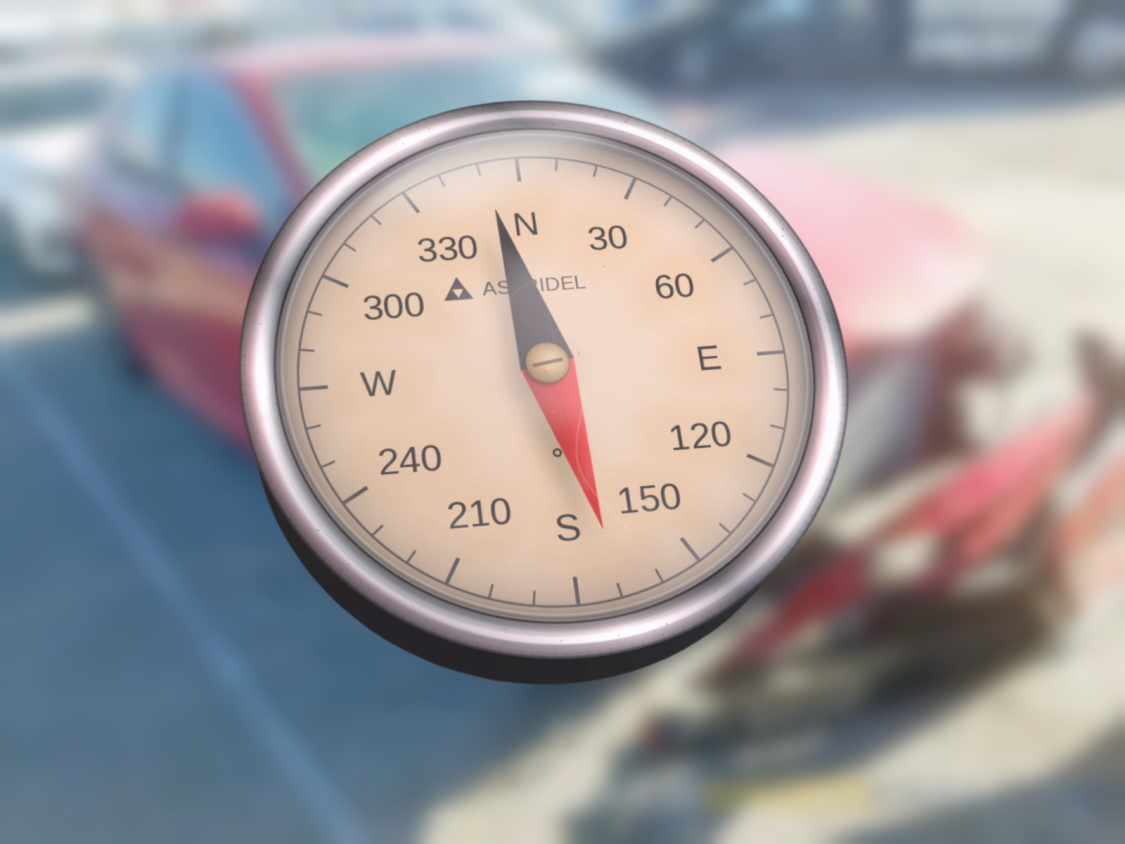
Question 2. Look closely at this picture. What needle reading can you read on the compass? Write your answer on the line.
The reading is 170 °
